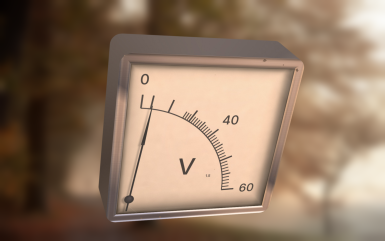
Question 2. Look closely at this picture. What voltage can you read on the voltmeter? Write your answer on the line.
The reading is 10 V
